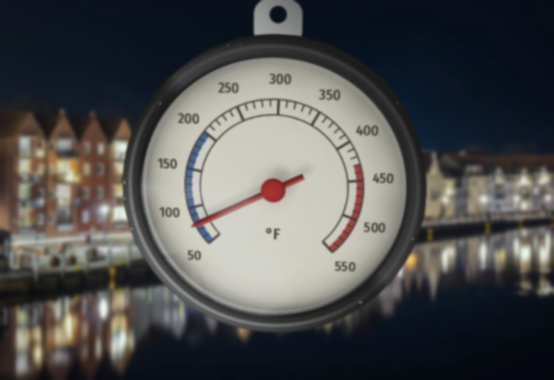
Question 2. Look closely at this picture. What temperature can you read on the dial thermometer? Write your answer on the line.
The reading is 80 °F
